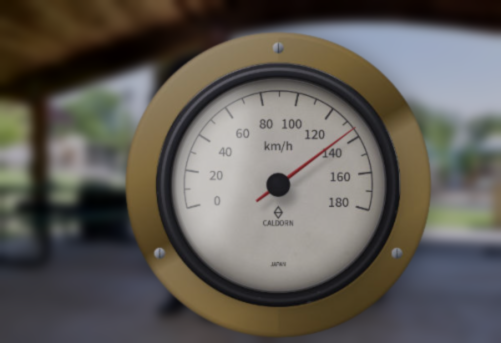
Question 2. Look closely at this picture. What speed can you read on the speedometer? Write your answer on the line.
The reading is 135 km/h
